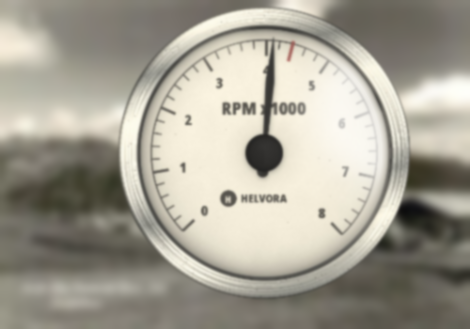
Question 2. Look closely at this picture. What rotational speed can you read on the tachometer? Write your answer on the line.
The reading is 4100 rpm
